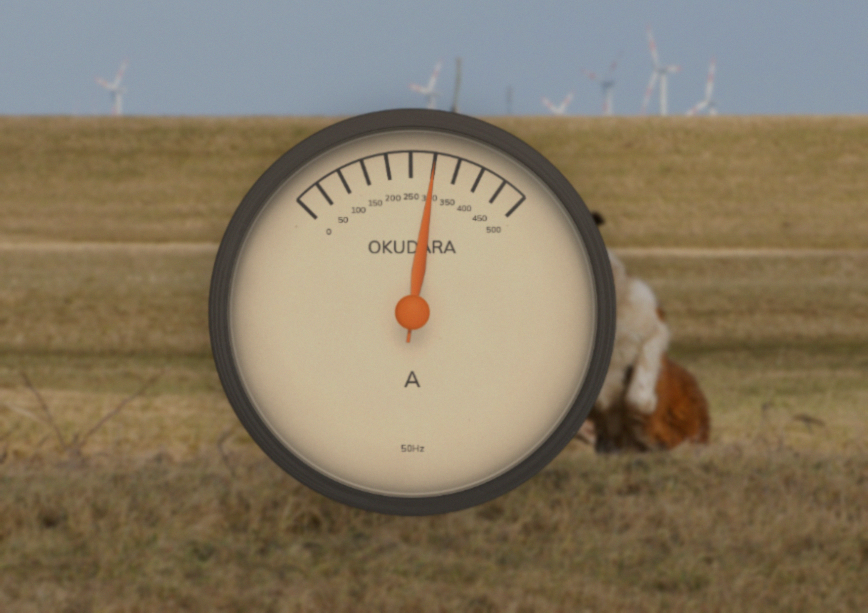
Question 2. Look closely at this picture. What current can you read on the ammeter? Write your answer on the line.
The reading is 300 A
